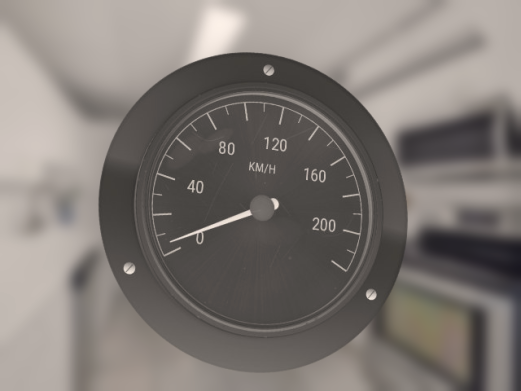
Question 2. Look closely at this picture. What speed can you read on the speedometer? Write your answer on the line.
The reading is 5 km/h
